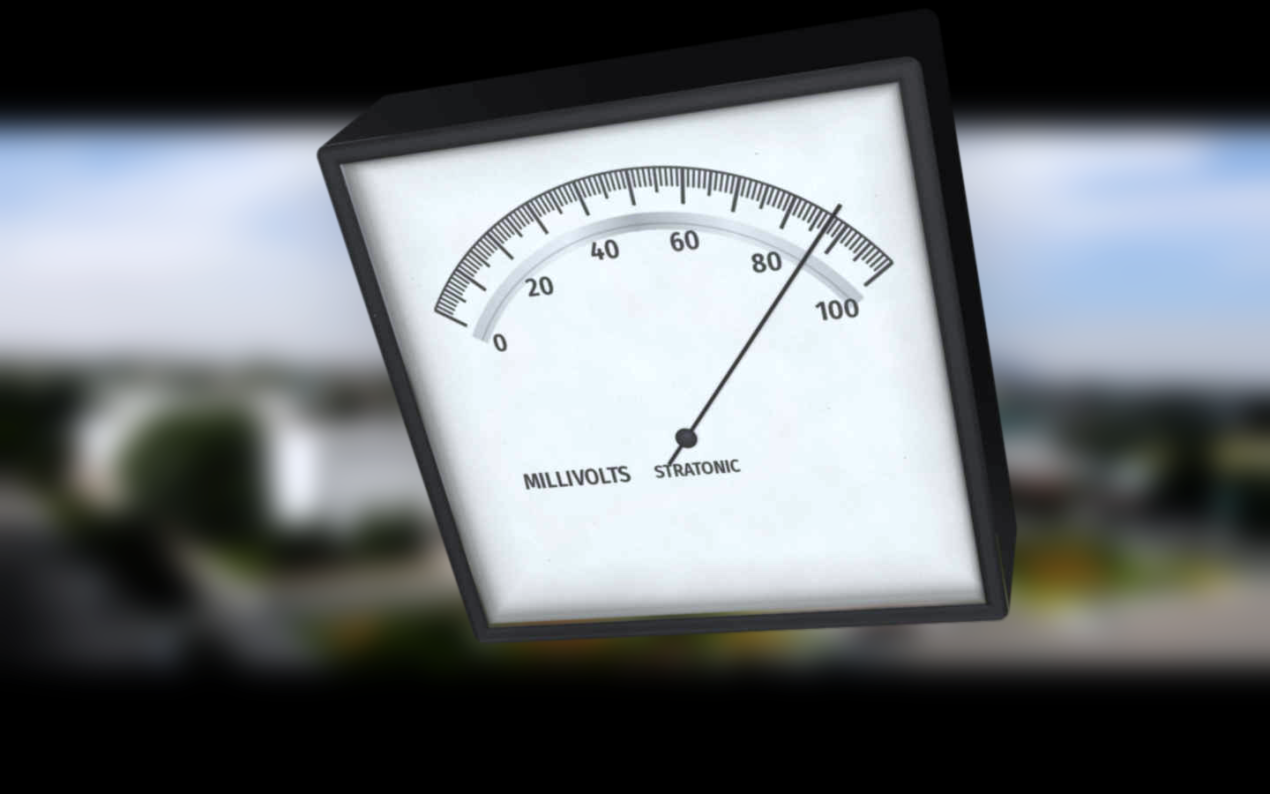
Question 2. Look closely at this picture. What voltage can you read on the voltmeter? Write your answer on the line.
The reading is 87 mV
